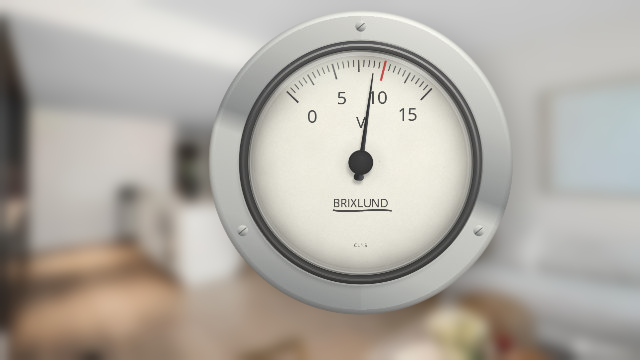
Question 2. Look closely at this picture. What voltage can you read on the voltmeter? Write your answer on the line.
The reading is 9 V
